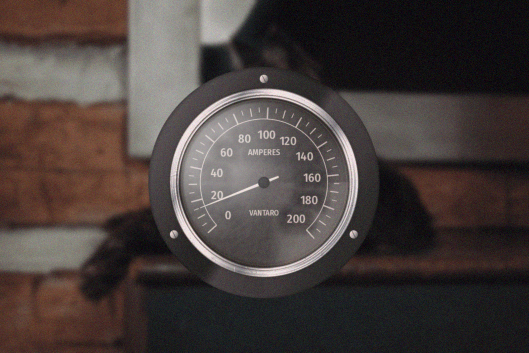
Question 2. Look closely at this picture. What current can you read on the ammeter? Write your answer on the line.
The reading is 15 A
